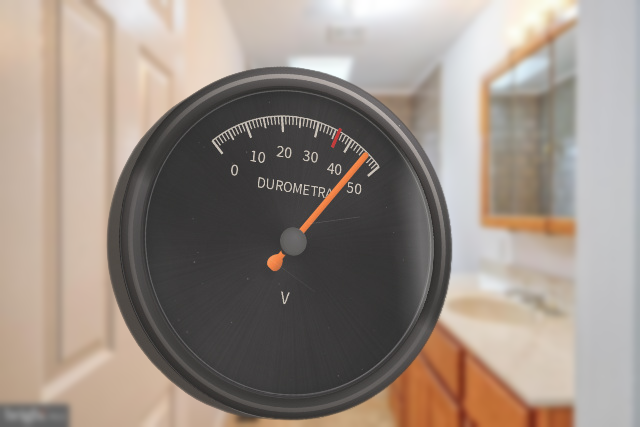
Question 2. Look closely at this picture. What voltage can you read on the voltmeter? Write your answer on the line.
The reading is 45 V
